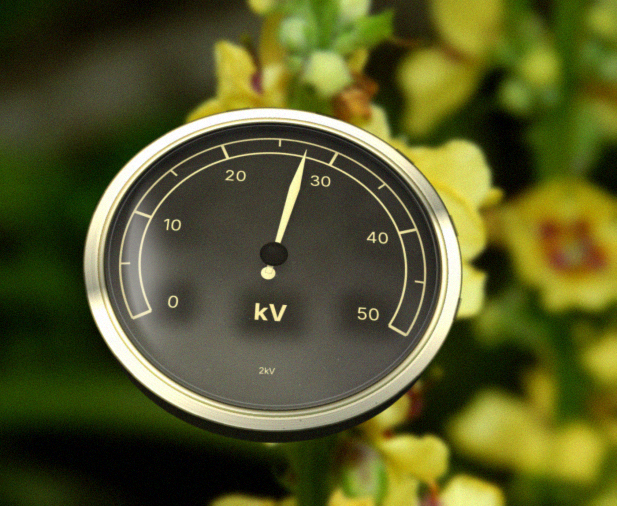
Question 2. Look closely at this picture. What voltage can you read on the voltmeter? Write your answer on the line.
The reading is 27.5 kV
